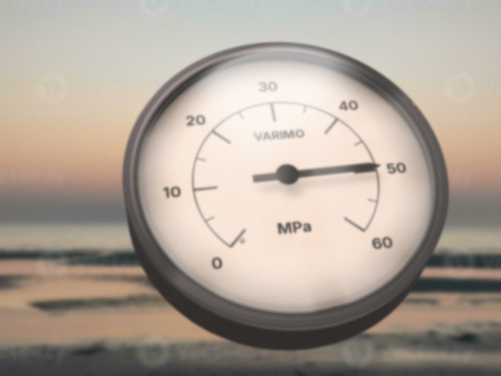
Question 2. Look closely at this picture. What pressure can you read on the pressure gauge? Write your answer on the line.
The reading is 50 MPa
